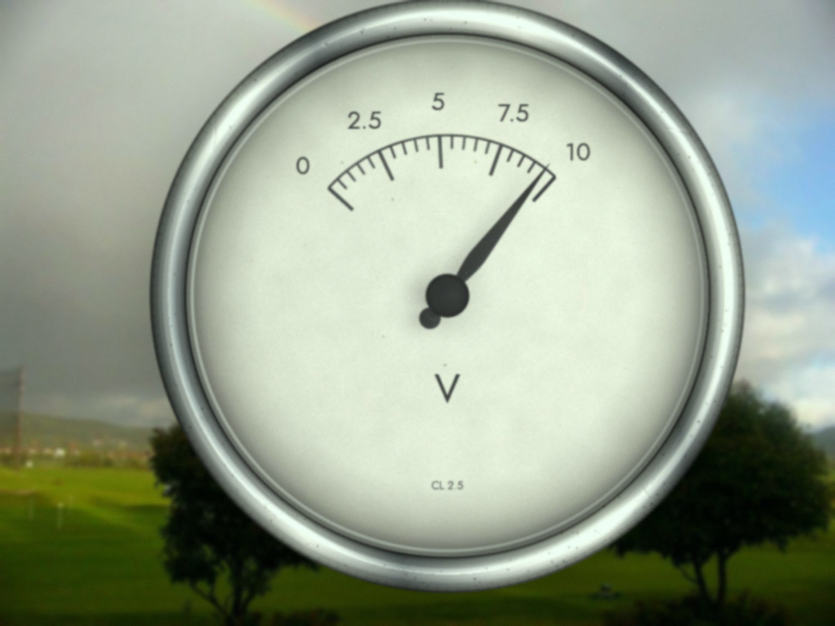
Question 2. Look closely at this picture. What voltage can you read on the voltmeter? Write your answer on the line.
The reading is 9.5 V
